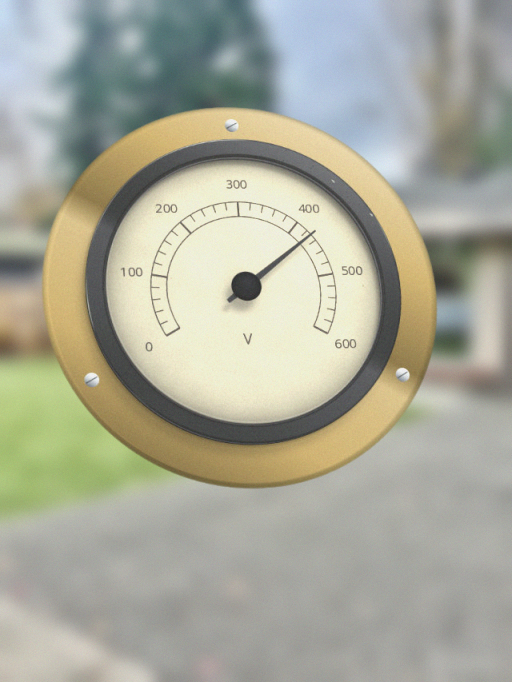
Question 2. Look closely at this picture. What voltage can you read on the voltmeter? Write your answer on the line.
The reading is 430 V
